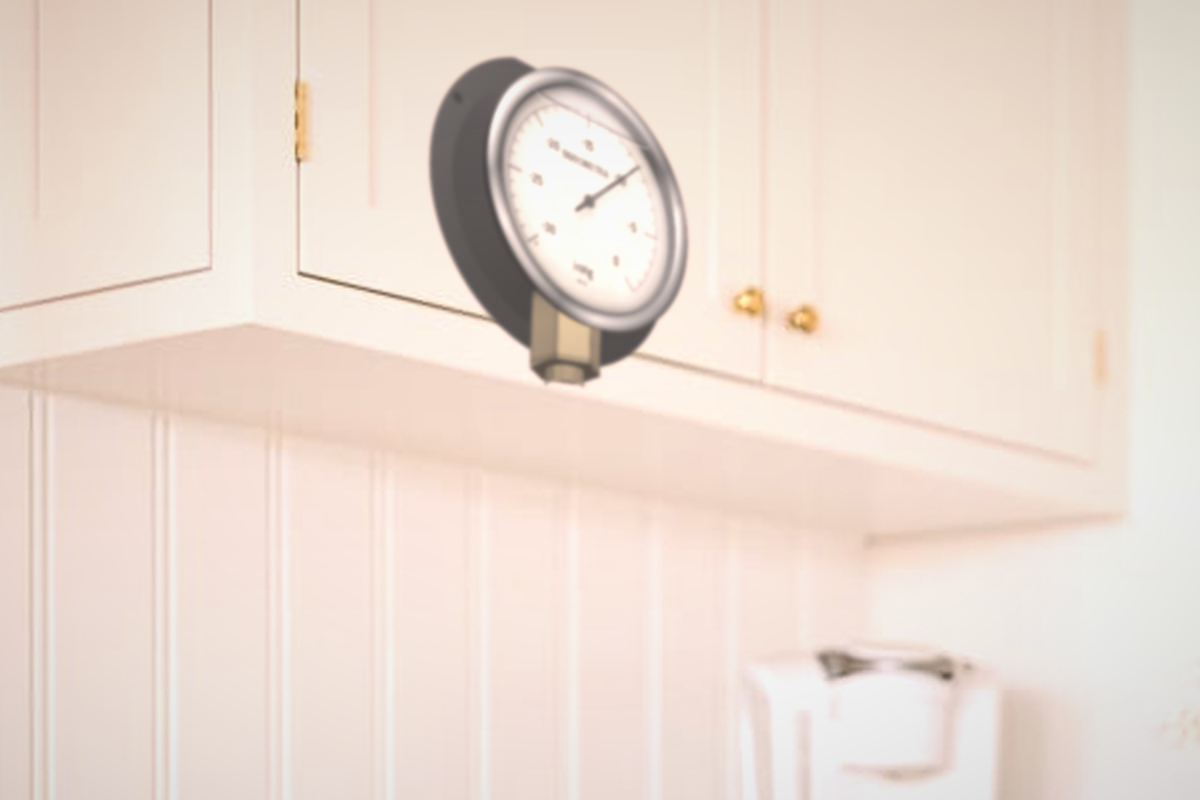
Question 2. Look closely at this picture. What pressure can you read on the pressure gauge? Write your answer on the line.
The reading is -10 inHg
